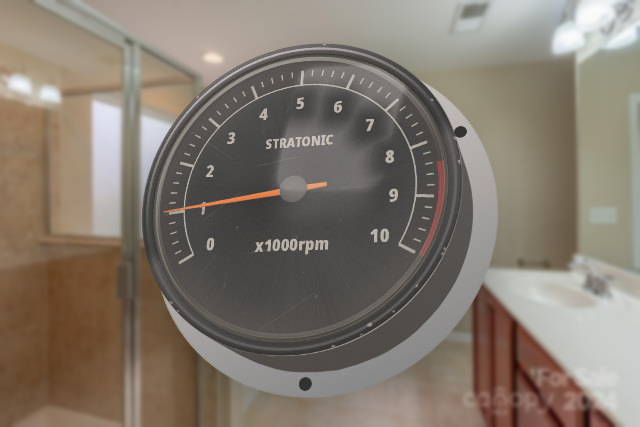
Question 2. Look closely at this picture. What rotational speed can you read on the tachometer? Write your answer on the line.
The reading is 1000 rpm
